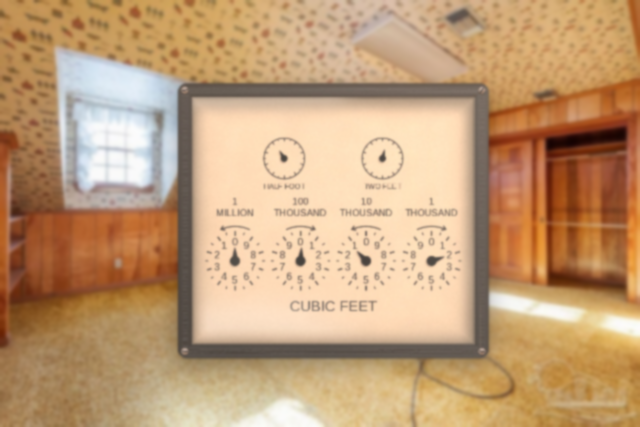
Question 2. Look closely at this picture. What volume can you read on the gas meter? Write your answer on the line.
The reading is 1200 ft³
